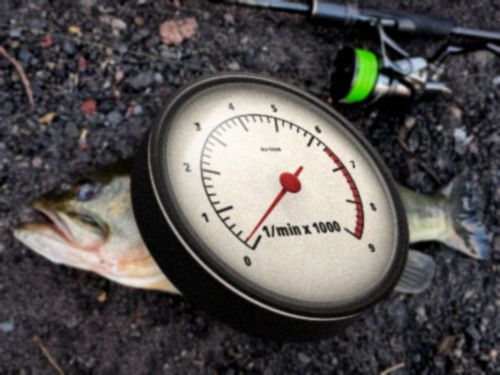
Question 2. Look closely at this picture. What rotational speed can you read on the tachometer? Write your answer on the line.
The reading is 200 rpm
